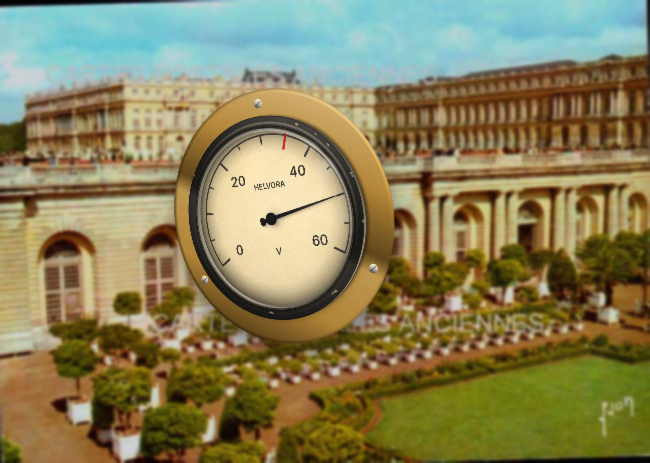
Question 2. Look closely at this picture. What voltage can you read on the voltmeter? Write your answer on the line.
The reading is 50 V
